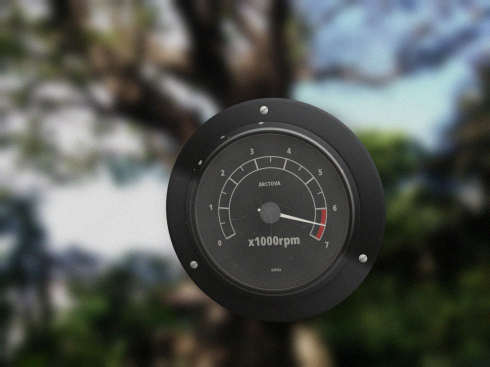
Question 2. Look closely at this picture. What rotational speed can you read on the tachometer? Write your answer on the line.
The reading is 6500 rpm
